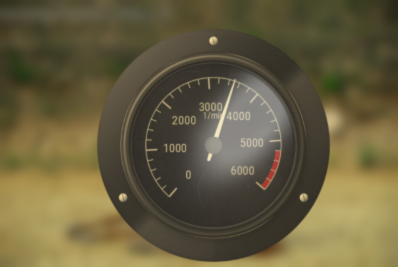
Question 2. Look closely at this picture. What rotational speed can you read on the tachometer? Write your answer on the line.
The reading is 3500 rpm
